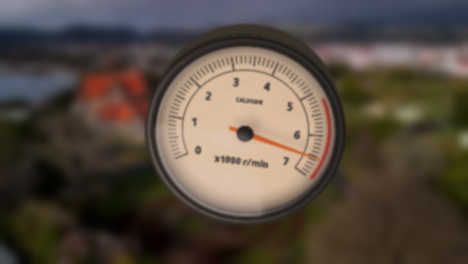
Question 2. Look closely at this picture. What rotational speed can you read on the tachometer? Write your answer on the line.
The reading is 6500 rpm
